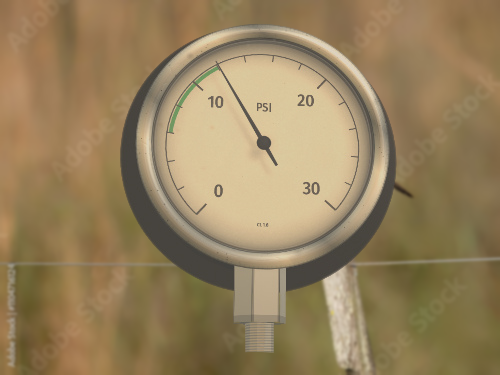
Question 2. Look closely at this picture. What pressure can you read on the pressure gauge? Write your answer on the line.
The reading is 12 psi
